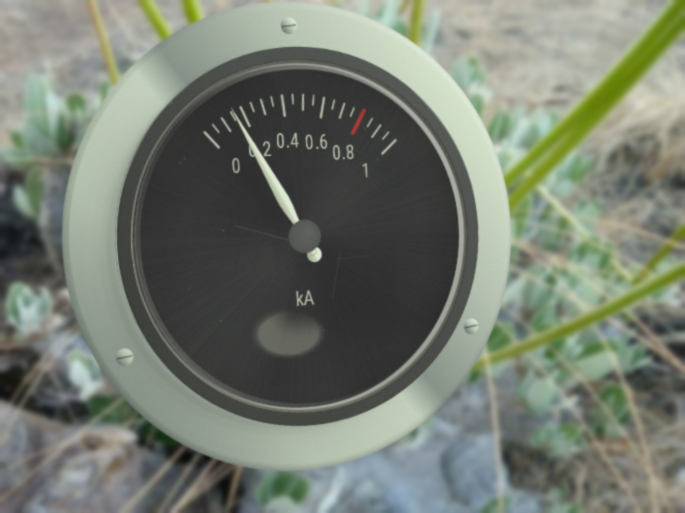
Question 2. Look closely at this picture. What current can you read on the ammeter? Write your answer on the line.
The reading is 0.15 kA
